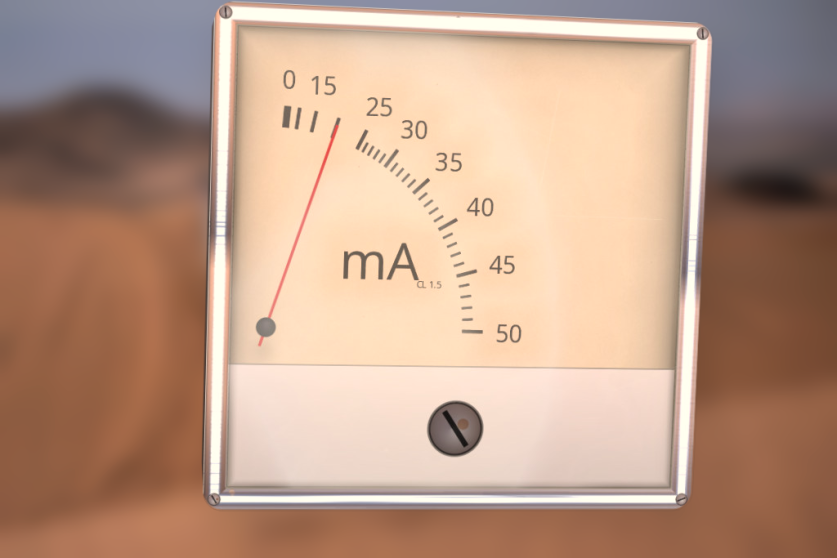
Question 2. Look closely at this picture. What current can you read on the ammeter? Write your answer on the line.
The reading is 20 mA
